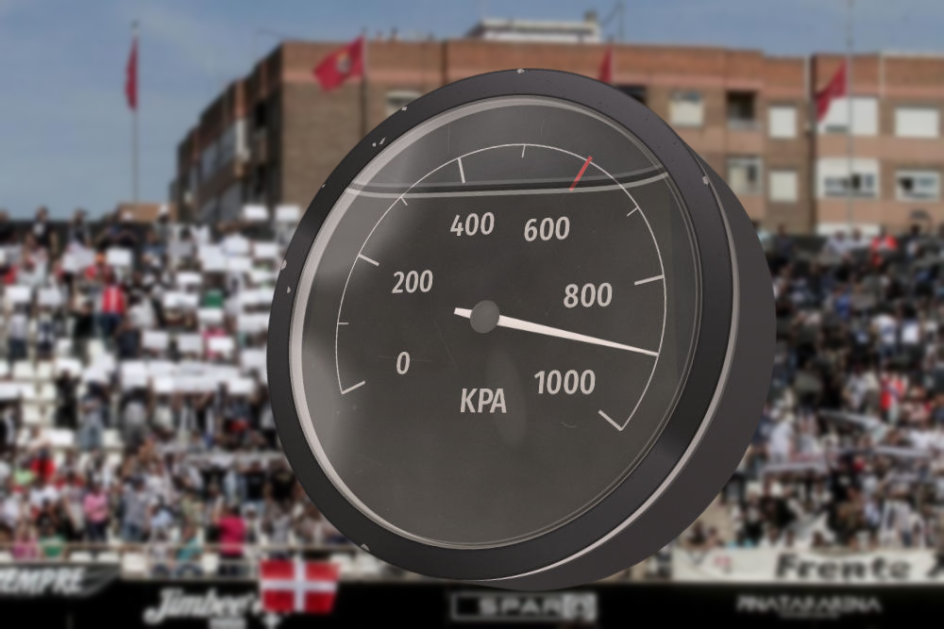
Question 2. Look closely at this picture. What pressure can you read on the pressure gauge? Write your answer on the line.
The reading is 900 kPa
